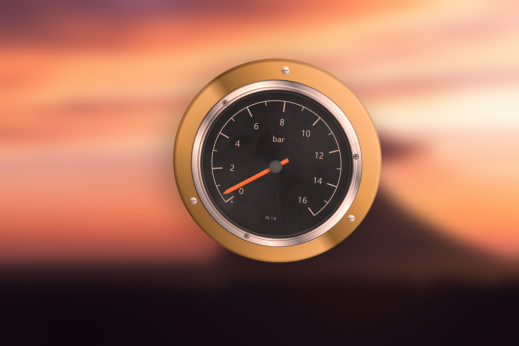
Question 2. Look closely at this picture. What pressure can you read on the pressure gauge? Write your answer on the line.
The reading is 0.5 bar
